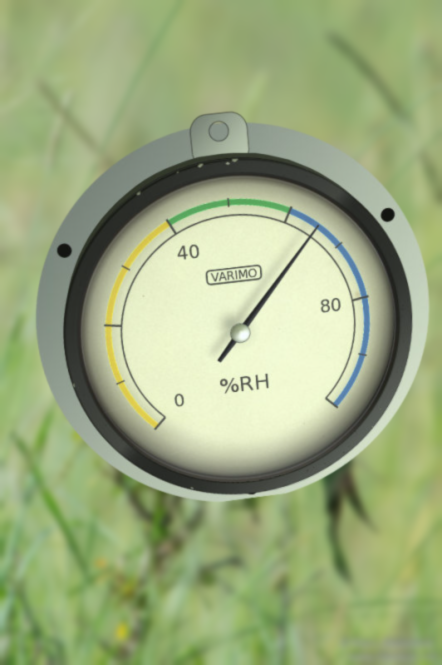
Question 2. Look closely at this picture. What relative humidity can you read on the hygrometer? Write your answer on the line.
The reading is 65 %
